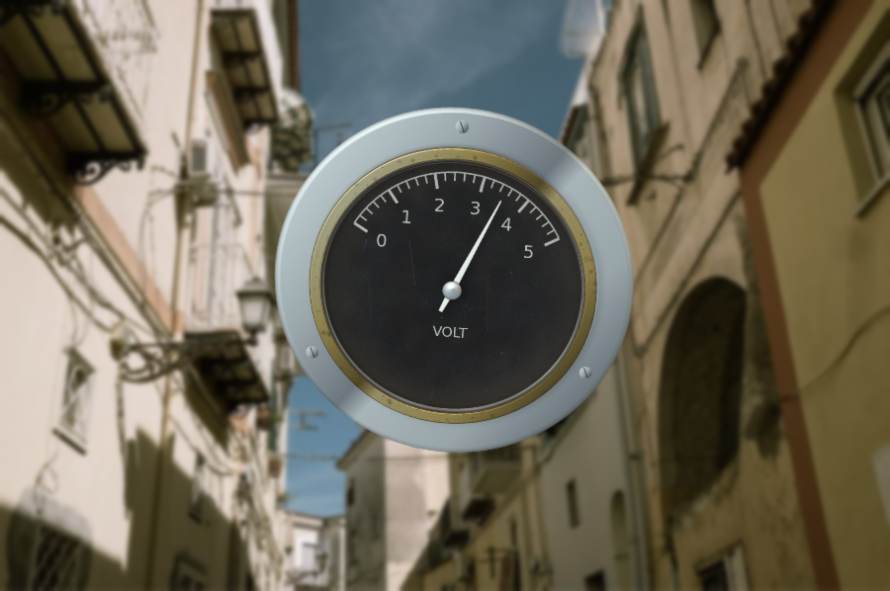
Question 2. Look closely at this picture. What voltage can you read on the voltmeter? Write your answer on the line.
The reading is 3.5 V
